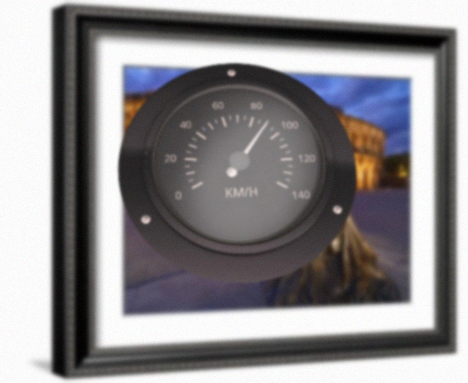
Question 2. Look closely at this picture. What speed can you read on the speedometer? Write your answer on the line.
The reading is 90 km/h
